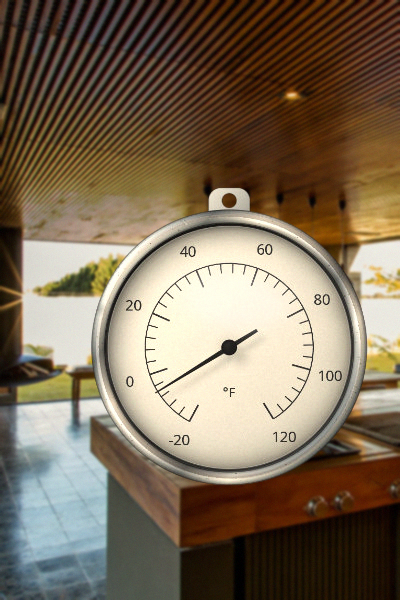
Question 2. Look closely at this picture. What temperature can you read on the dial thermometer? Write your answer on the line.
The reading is -6 °F
